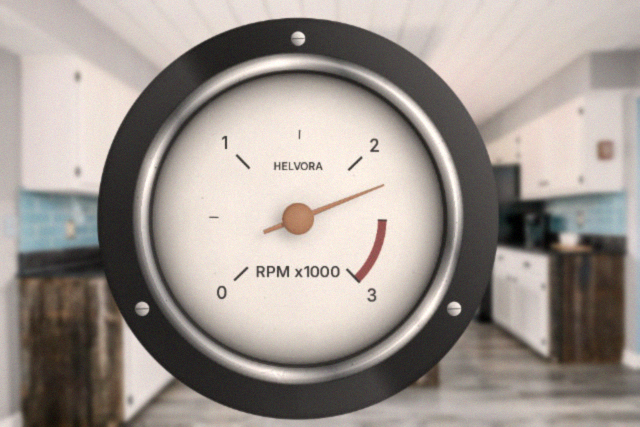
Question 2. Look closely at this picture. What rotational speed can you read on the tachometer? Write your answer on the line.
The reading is 2250 rpm
